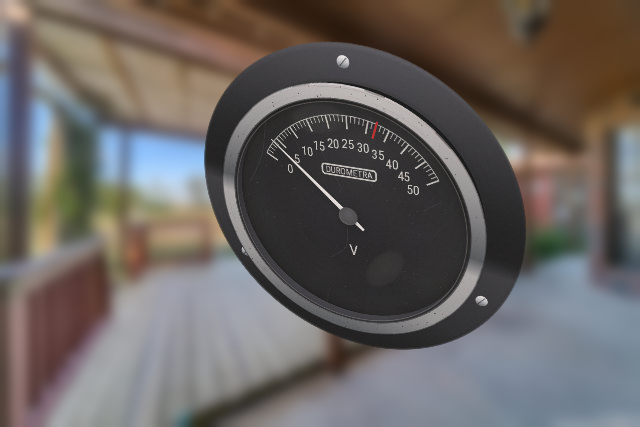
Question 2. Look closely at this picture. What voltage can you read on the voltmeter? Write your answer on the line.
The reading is 5 V
